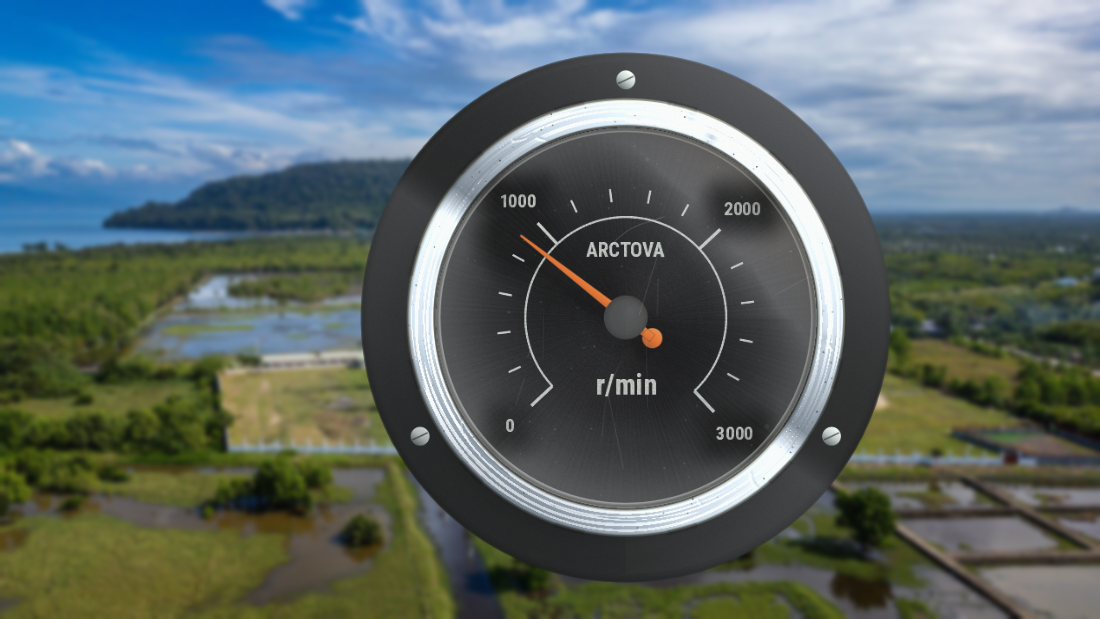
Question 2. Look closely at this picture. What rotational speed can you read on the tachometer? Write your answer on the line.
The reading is 900 rpm
